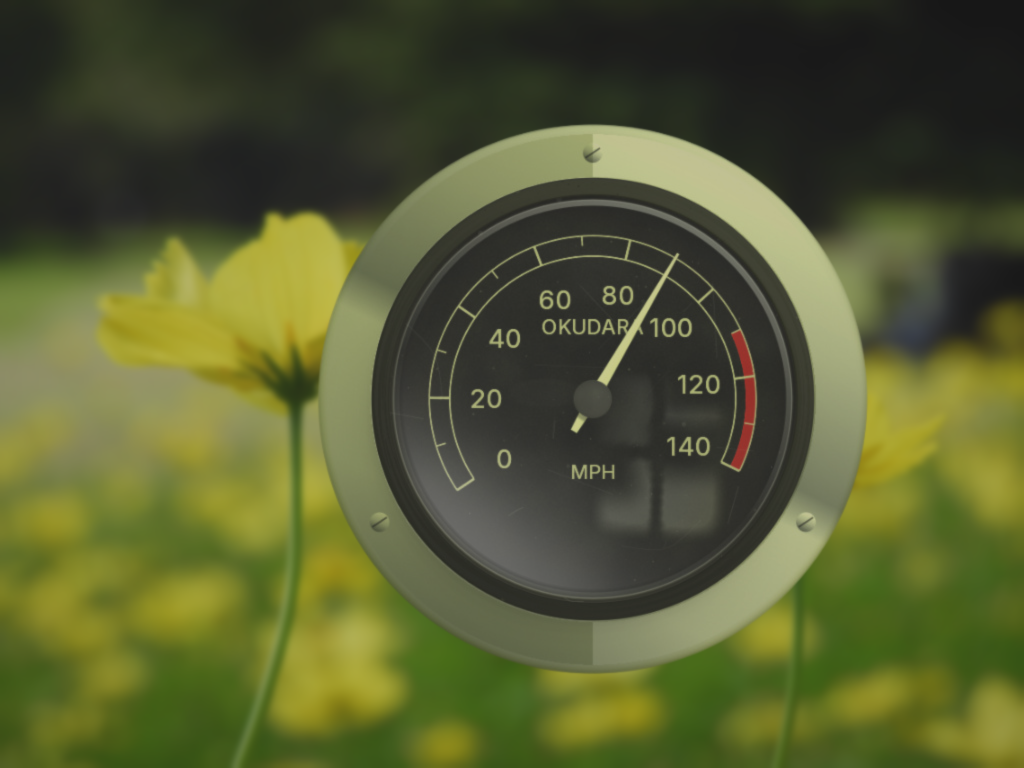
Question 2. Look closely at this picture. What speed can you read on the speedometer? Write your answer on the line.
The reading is 90 mph
